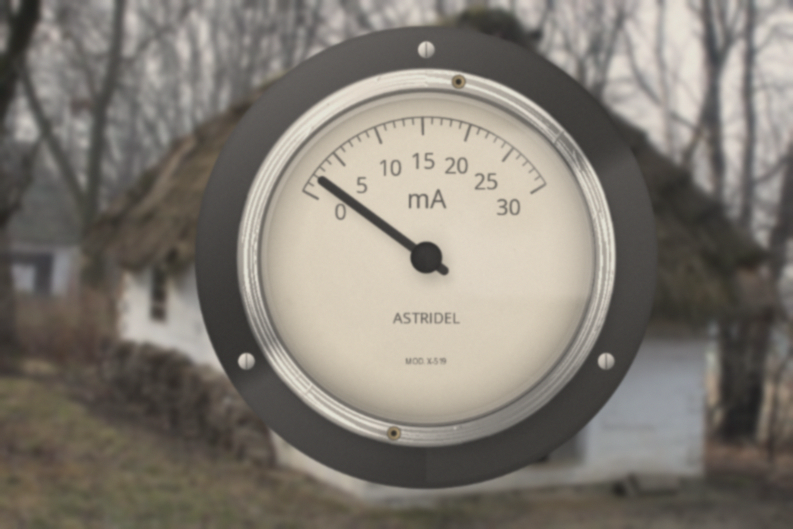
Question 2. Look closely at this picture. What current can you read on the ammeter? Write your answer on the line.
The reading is 2 mA
